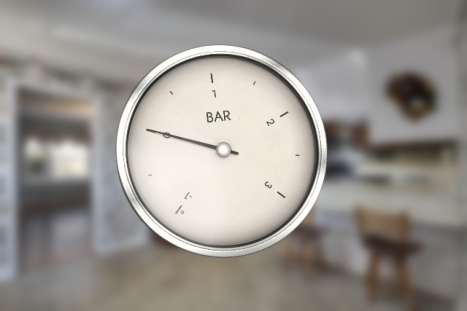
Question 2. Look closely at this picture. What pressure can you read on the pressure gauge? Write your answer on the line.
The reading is 0 bar
